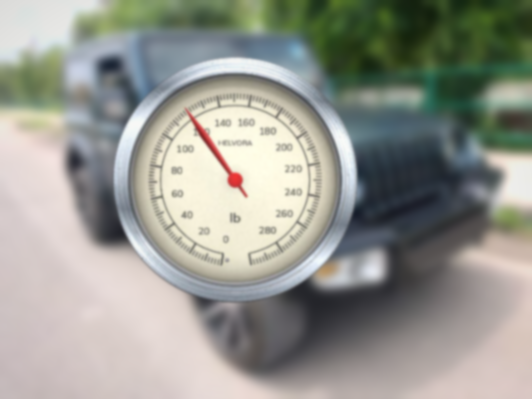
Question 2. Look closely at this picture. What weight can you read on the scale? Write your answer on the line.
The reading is 120 lb
